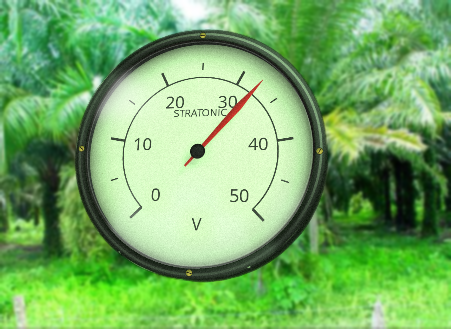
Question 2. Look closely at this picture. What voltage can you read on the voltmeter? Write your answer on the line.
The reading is 32.5 V
